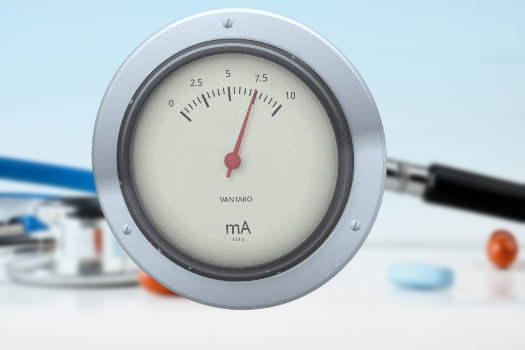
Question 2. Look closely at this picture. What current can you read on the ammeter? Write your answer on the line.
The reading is 7.5 mA
